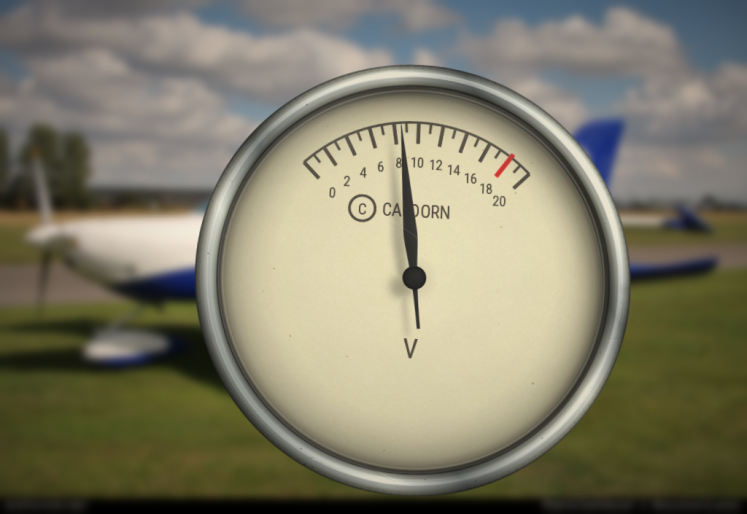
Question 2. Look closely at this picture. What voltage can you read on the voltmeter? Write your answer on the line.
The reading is 8.5 V
